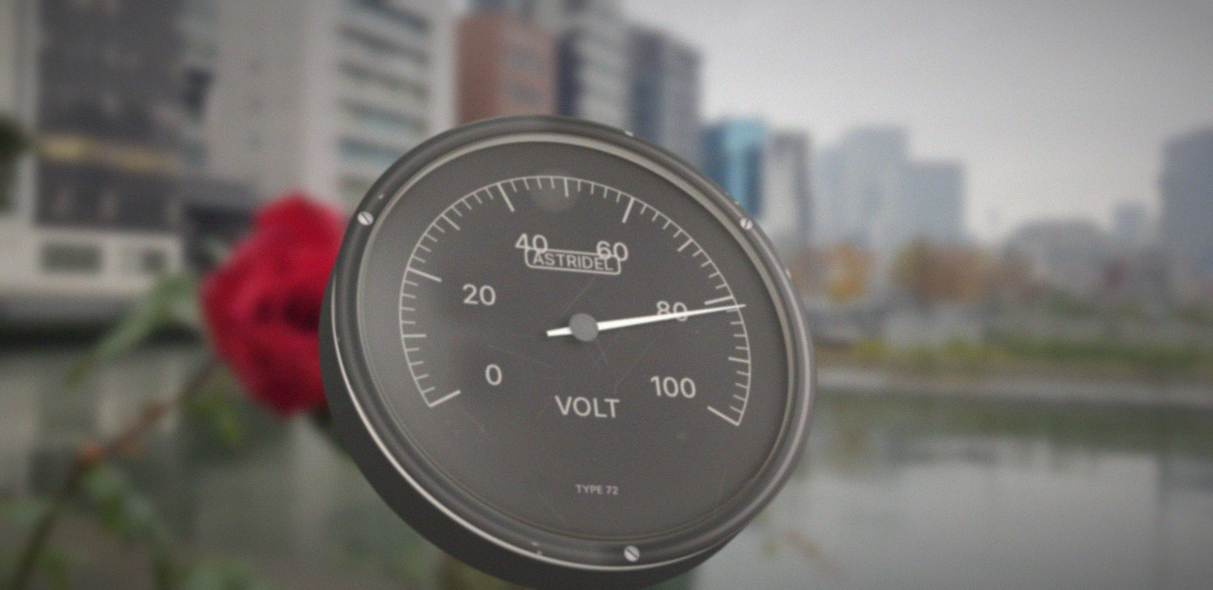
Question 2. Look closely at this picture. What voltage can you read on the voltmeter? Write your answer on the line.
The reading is 82 V
